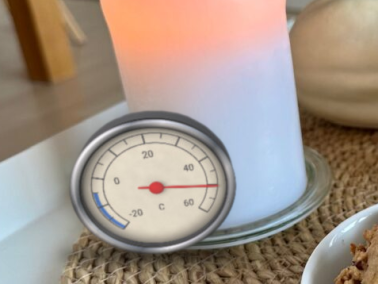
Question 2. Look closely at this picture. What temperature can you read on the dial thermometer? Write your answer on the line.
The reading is 50 °C
